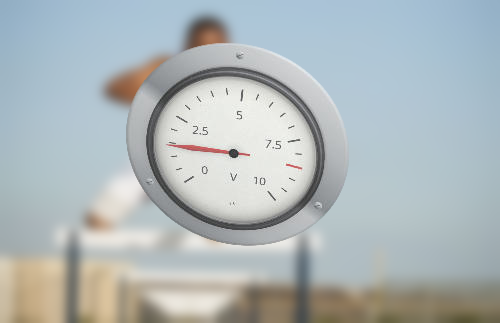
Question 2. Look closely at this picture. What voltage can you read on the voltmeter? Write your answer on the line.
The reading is 1.5 V
